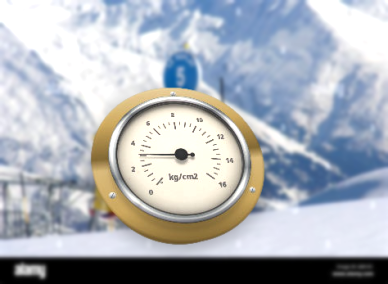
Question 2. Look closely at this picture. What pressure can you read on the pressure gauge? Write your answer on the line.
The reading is 3 kg/cm²
